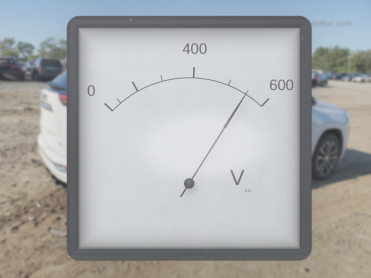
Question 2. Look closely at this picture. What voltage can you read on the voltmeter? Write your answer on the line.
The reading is 550 V
